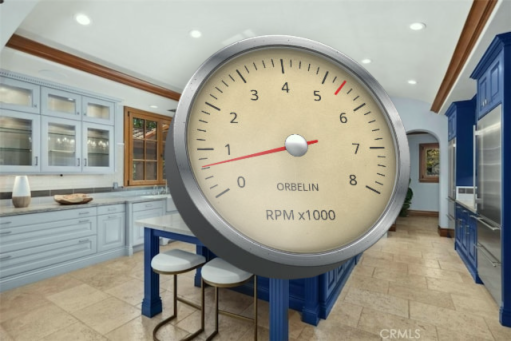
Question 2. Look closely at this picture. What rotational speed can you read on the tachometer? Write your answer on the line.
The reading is 600 rpm
